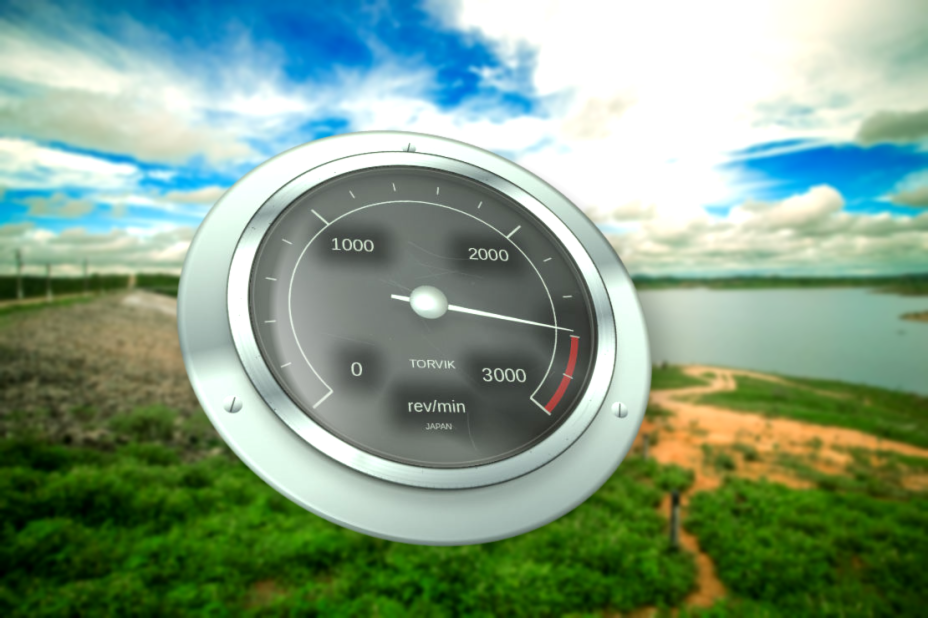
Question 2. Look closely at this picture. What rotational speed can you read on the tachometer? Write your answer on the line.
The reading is 2600 rpm
